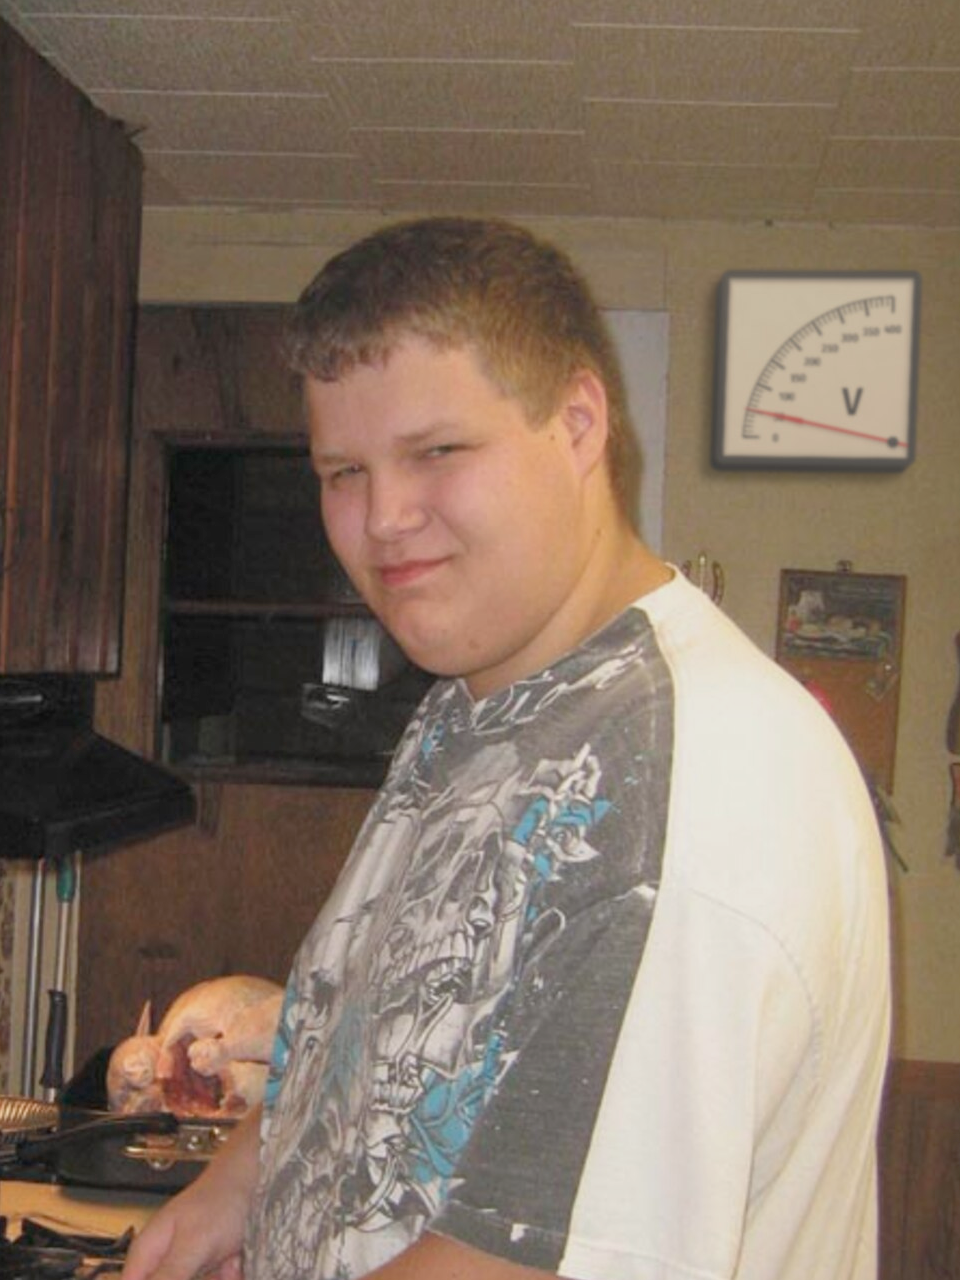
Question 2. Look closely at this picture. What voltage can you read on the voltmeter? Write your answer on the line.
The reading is 50 V
